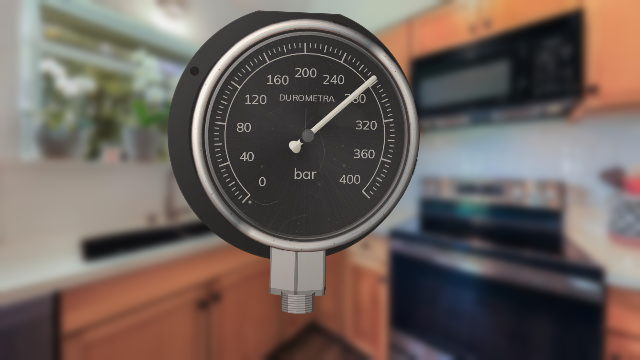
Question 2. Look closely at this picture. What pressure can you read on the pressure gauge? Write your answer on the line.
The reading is 275 bar
